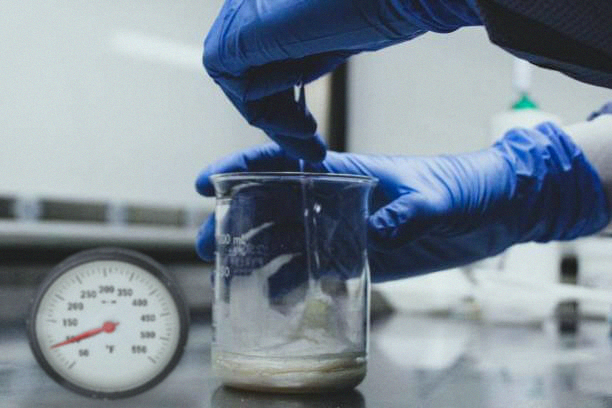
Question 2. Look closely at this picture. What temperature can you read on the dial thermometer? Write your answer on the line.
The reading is 100 °F
